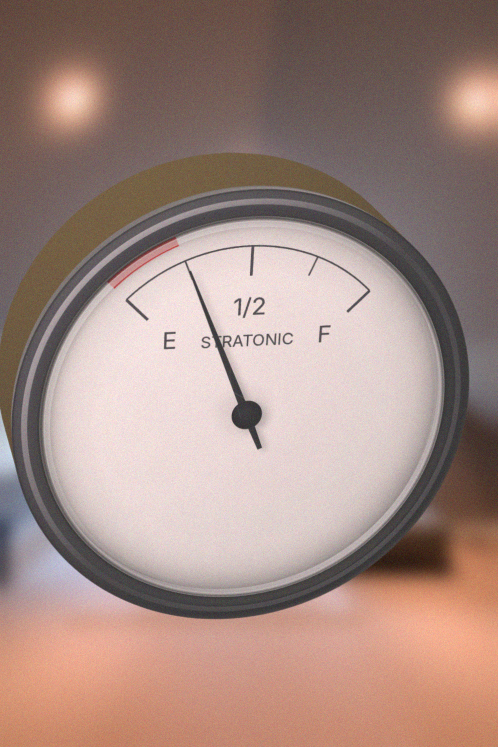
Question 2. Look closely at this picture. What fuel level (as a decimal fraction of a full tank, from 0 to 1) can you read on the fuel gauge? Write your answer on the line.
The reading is 0.25
